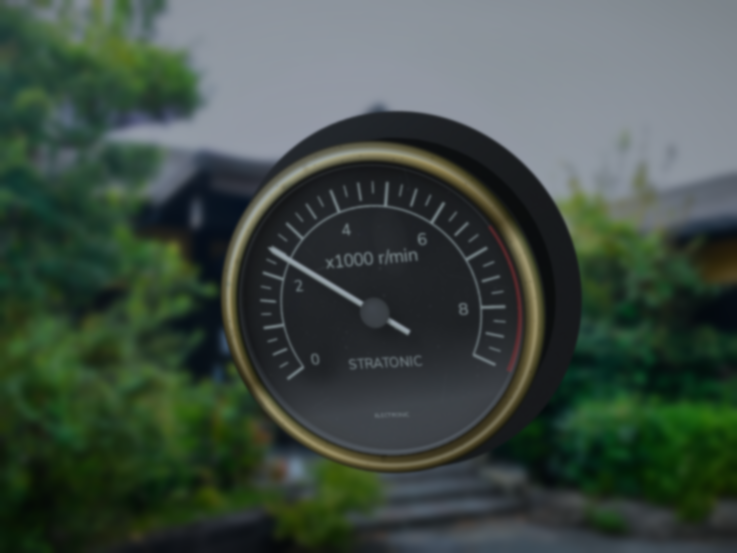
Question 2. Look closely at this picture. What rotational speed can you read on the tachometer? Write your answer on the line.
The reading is 2500 rpm
